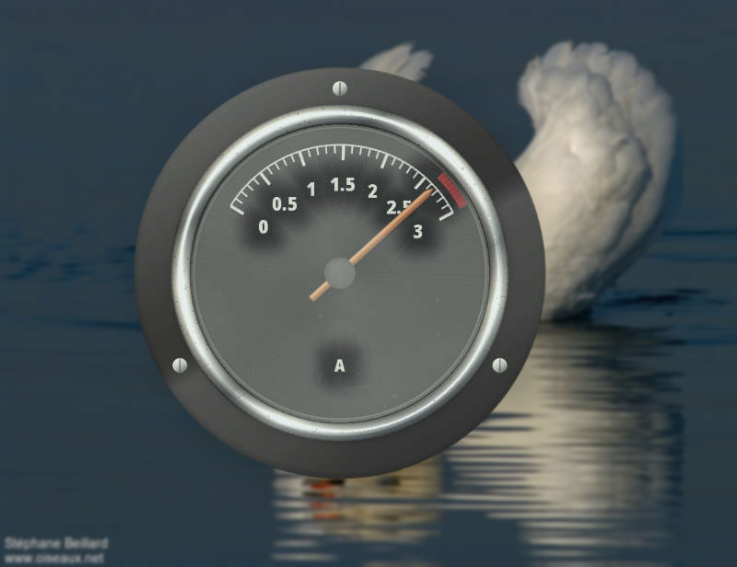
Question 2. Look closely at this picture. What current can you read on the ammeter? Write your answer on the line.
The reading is 2.65 A
